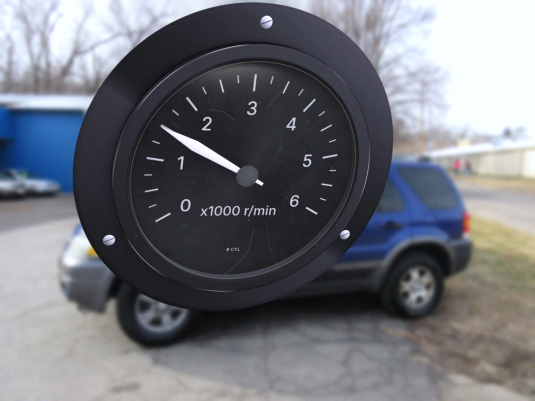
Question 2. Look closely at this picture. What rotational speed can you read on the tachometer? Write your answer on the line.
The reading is 1500 rpm
